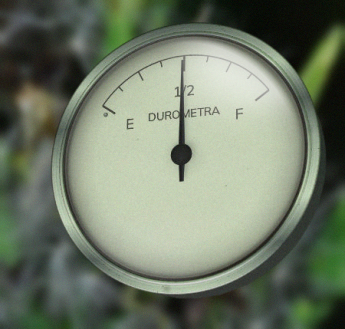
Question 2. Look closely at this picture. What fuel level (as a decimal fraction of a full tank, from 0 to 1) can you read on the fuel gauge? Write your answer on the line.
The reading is 0.5
